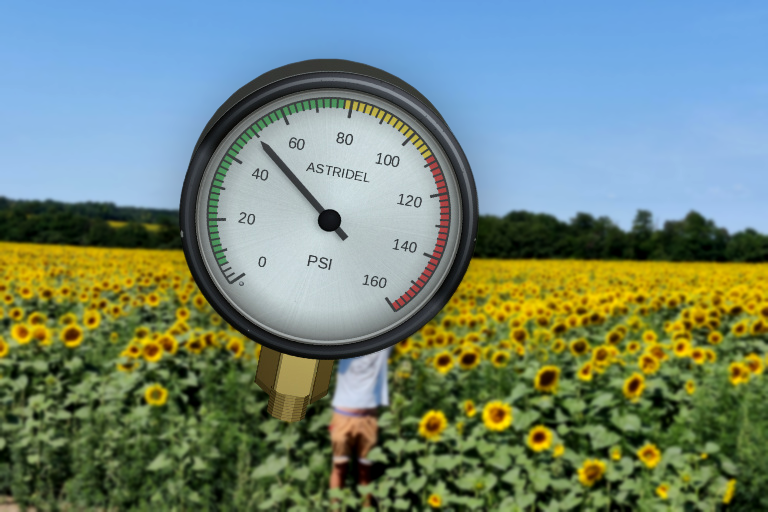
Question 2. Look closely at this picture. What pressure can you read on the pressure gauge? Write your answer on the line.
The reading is 50 psi
